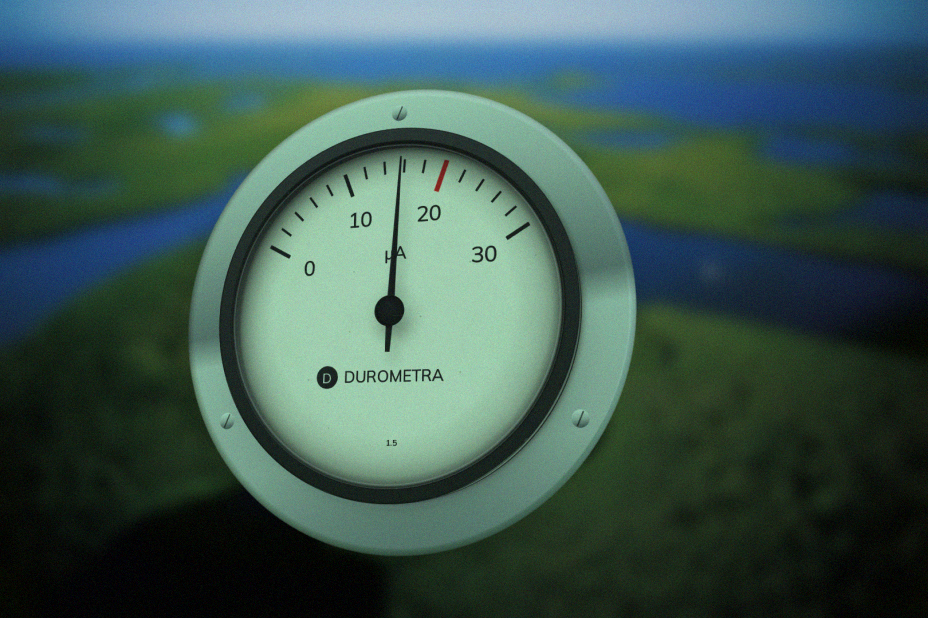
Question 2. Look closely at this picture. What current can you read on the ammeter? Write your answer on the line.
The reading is 16 µA
